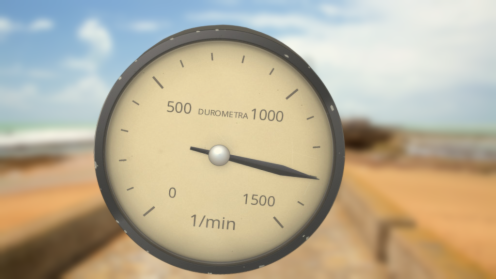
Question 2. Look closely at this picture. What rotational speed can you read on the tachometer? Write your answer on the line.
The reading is 1300 rpm
